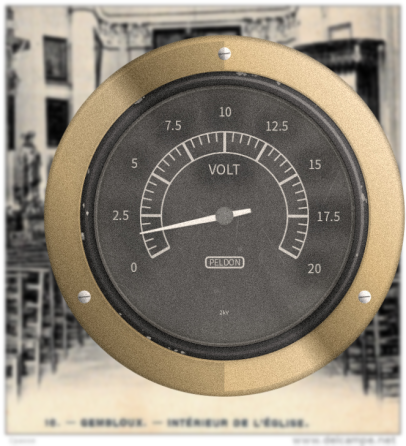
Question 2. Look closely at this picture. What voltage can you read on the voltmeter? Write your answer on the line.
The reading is 1.5 V
